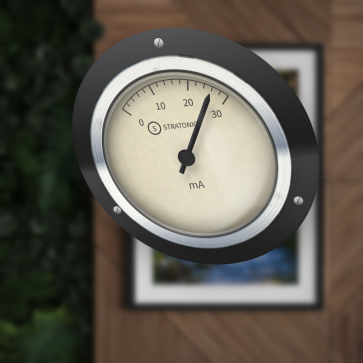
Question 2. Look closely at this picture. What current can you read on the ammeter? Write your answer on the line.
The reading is 26 mA
